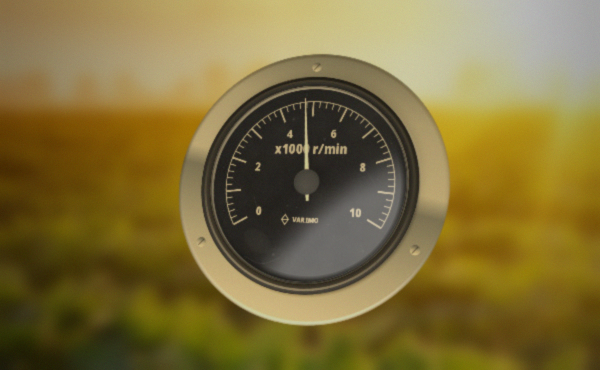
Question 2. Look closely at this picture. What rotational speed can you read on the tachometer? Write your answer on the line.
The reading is 4800 rpm
